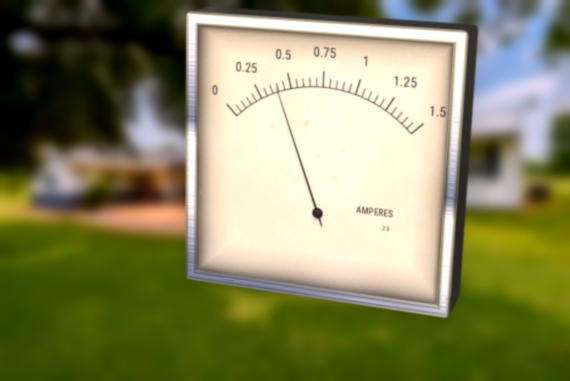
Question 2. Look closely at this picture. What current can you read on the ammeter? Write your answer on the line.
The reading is 0.4 A
